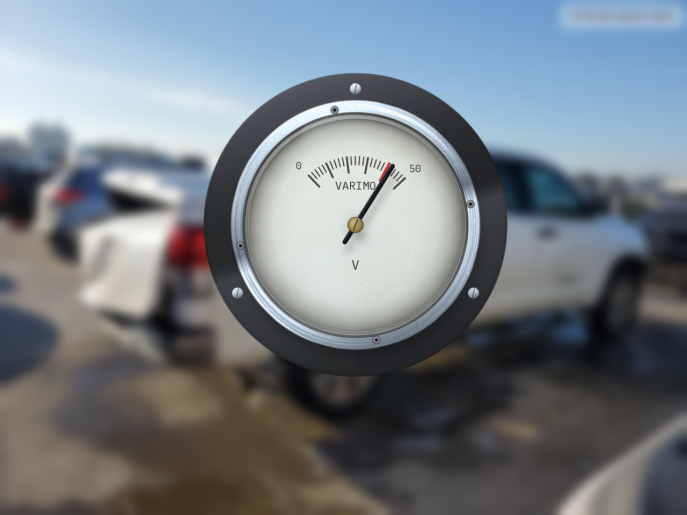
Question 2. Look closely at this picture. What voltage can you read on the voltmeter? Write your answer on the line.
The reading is 42 V
